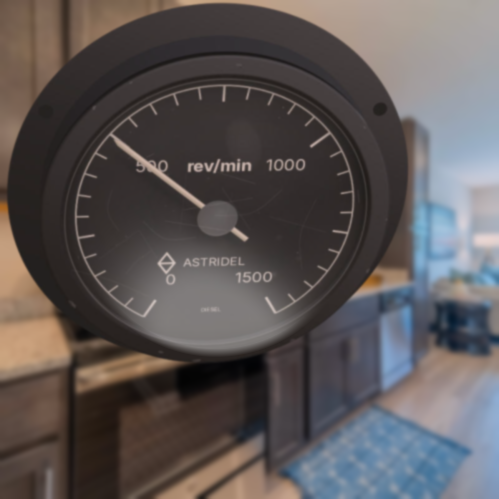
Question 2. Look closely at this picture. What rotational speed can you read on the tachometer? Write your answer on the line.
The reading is 500 rpm
